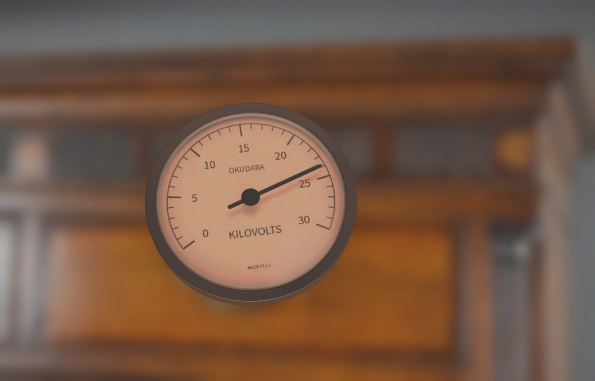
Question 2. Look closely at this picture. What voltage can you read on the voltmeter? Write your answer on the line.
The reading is 24 kV
